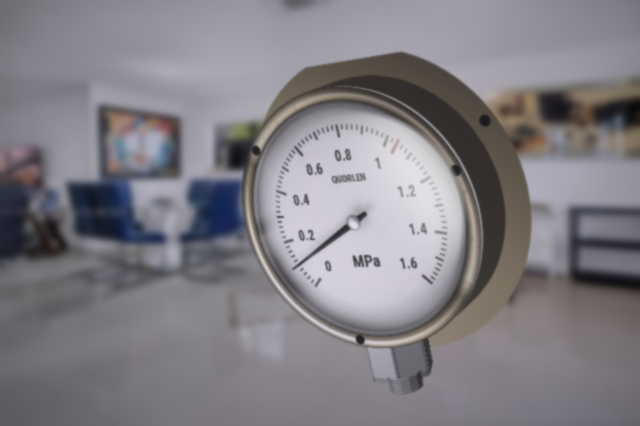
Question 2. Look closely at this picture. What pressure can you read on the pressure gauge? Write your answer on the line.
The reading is 0.1 MPa
